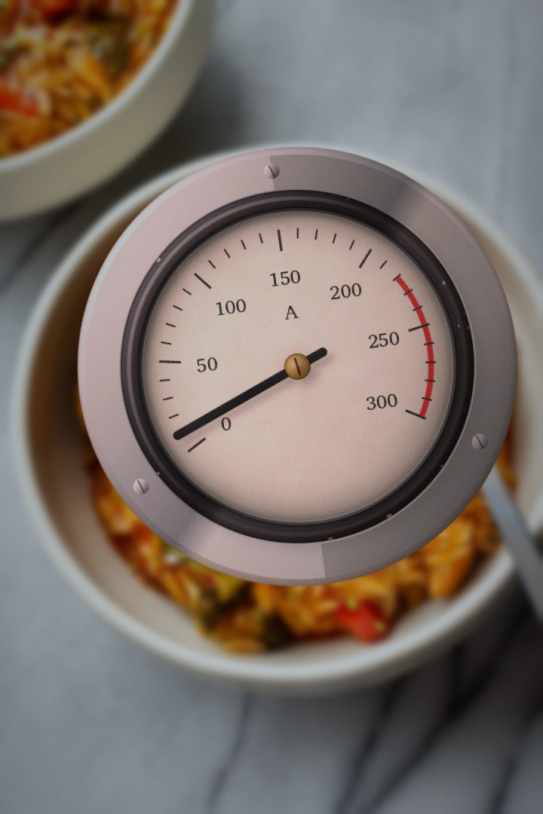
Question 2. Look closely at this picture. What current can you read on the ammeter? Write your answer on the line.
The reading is 10 A
